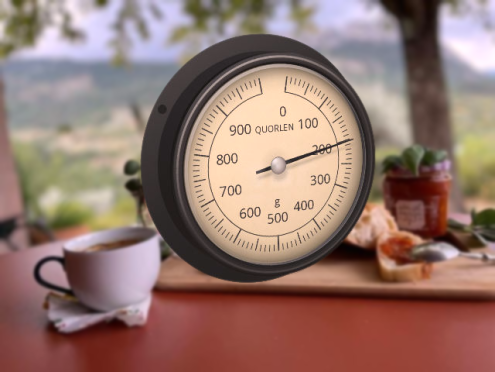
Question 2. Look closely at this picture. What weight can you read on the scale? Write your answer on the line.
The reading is 200 g
